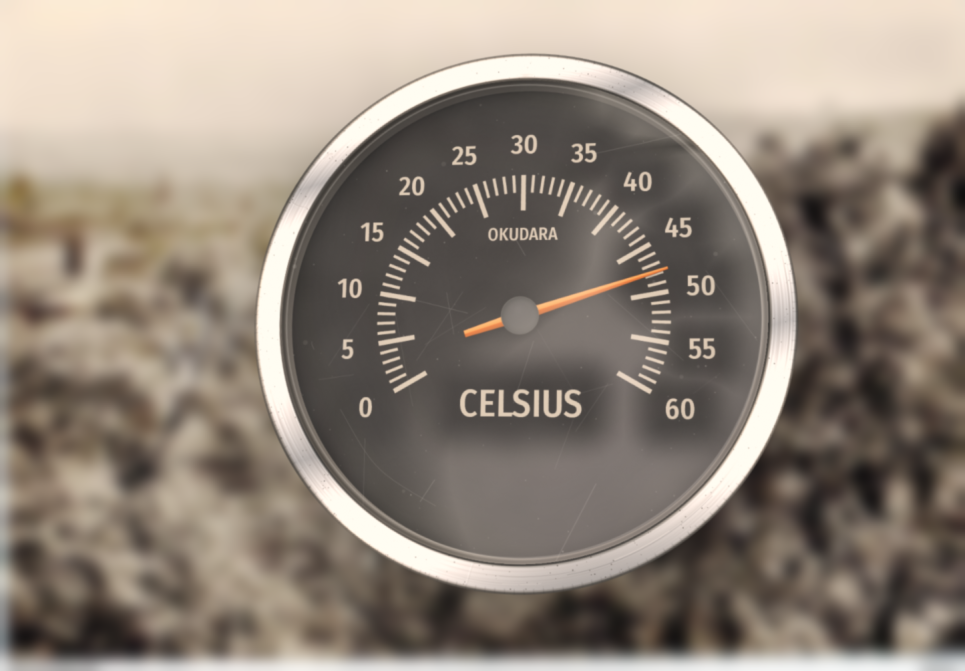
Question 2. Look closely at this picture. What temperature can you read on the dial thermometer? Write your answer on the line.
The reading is 48 °C
